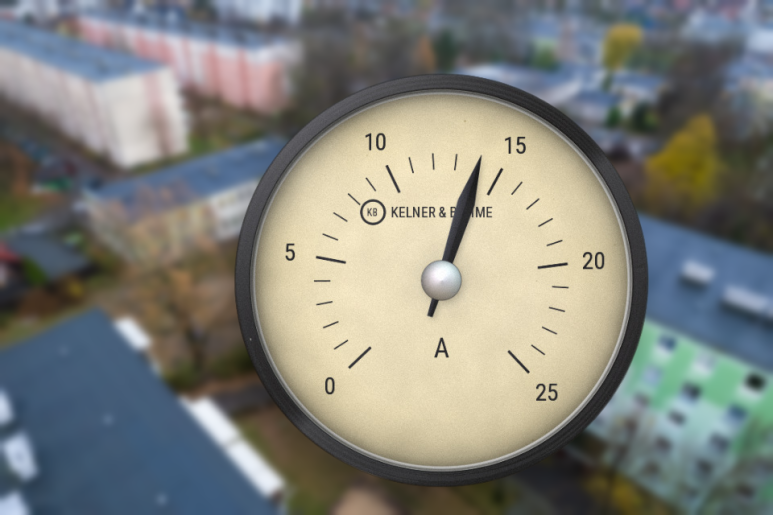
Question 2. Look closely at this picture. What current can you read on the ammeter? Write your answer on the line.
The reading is 14 A
